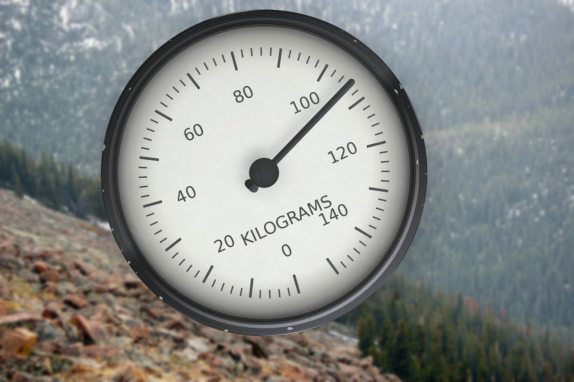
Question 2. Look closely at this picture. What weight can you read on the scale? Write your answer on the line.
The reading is 106 kg
